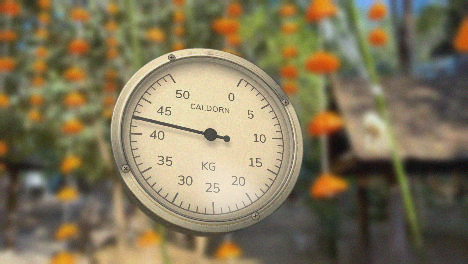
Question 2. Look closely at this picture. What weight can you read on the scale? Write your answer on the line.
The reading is 42 kg
